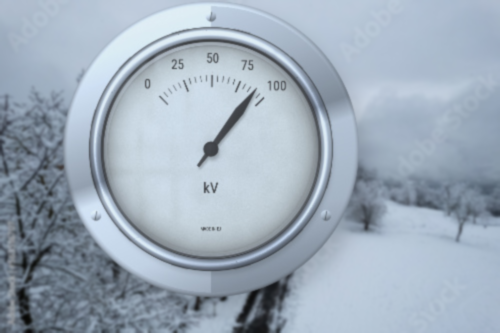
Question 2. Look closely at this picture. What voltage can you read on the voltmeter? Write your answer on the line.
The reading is 90 kV
